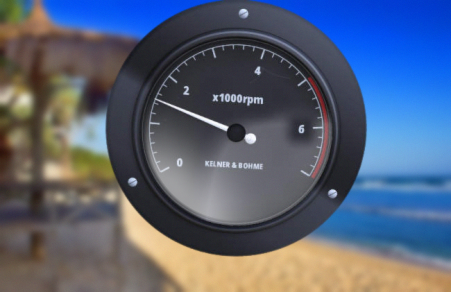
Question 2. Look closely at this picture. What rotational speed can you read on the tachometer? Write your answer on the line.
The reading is 1500 rpm
